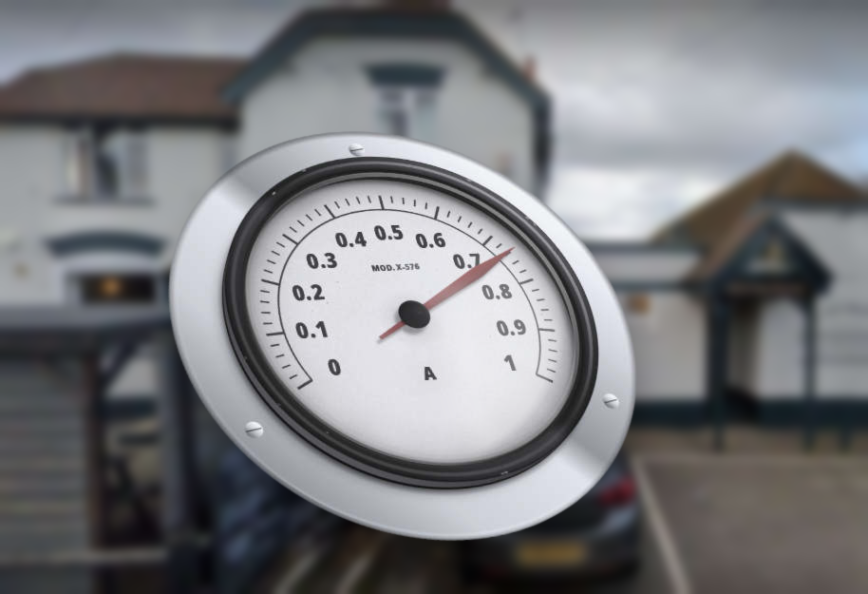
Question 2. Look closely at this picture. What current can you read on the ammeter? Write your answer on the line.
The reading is 0.74 A
